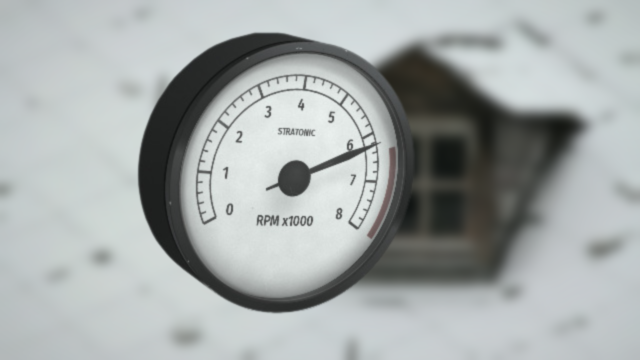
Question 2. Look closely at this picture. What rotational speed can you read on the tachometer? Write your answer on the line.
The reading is 6200 rpm
